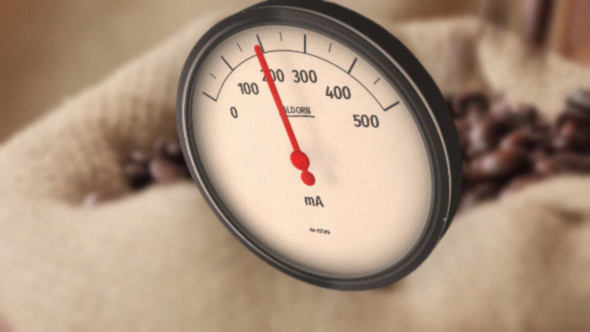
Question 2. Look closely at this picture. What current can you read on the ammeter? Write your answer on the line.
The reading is 200 mA
